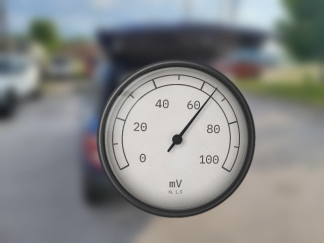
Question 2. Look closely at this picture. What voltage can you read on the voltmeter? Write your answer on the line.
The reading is 65 mV
